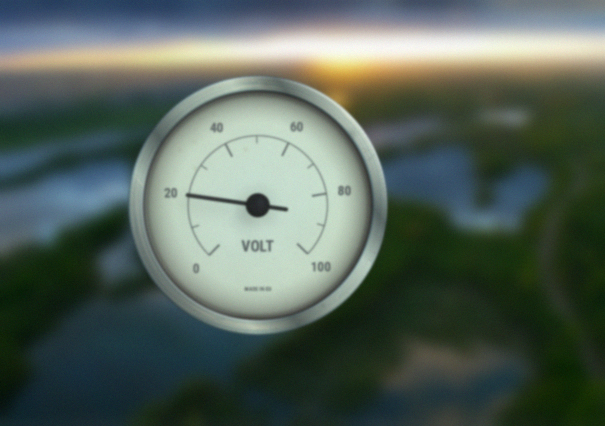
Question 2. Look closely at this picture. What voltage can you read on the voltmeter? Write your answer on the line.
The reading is 20 V
